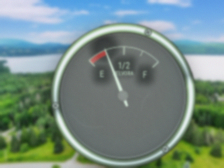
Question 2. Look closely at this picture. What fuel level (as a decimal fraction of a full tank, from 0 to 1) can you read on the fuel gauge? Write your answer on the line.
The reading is 0.25
